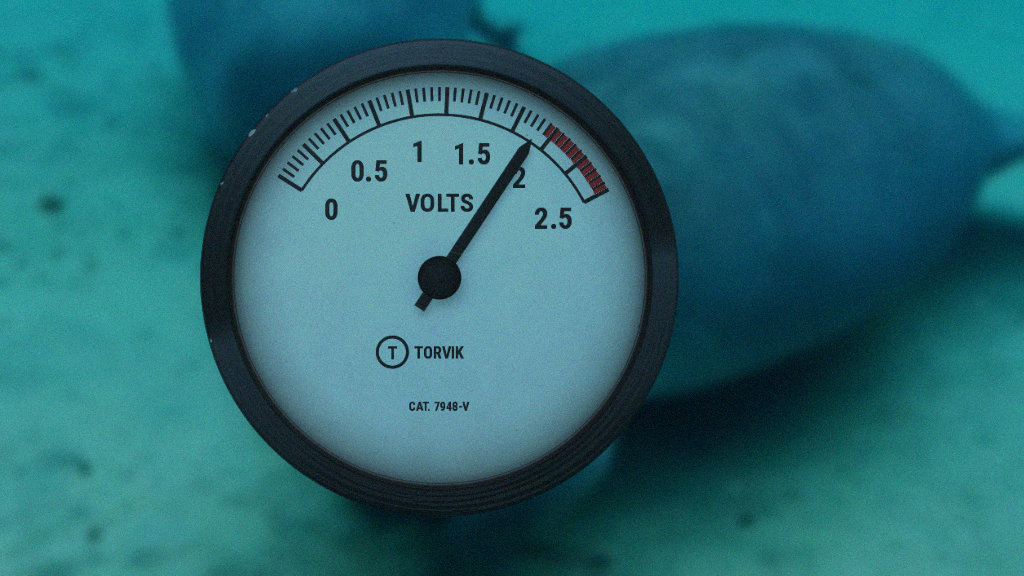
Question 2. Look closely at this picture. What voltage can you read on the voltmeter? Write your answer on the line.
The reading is 1.9 V
